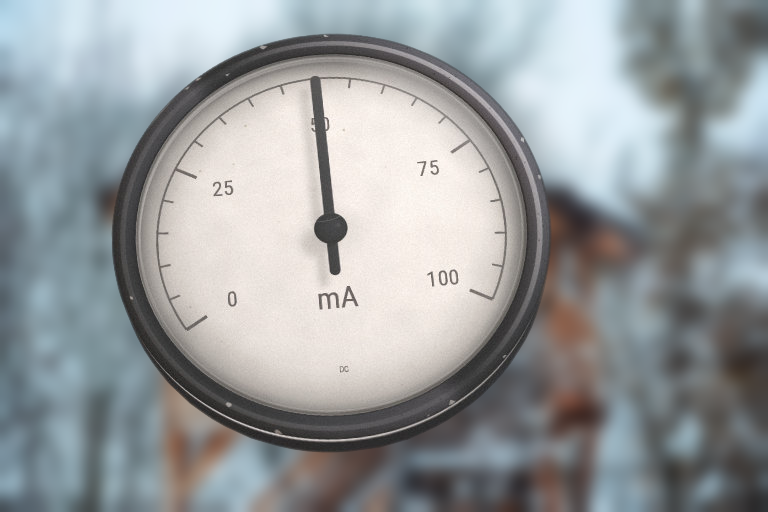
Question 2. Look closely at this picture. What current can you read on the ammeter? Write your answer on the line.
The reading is 50 mA
